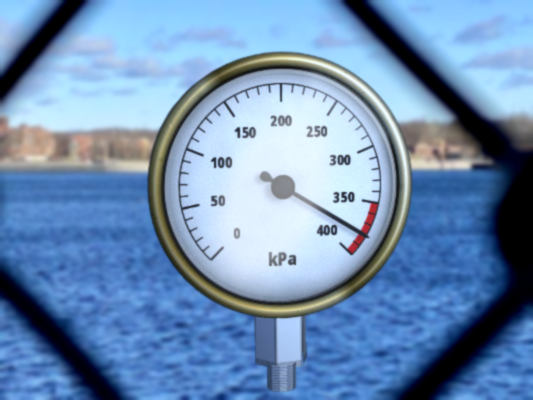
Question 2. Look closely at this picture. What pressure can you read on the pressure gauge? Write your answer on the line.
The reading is 380 kPa
